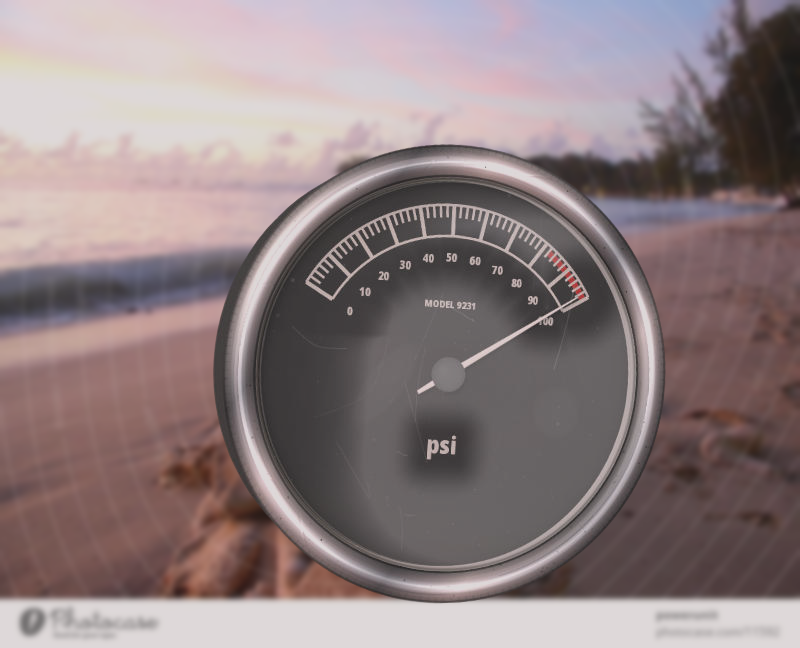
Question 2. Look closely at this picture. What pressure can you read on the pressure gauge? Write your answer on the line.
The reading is 98 psi
